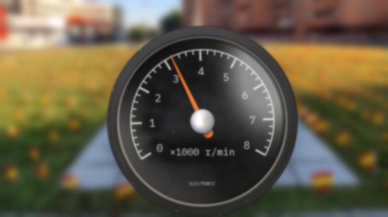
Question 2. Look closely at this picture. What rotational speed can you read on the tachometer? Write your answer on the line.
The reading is 3200 rpm
